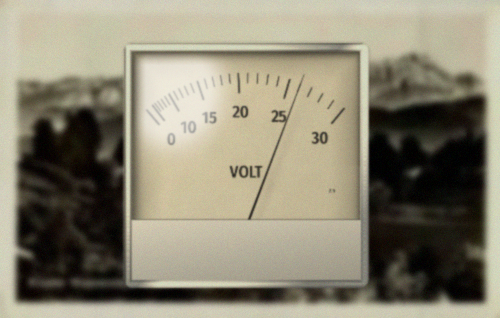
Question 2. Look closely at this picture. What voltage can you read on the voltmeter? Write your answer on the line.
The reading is 26 V
